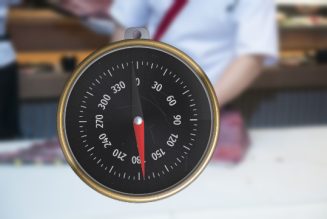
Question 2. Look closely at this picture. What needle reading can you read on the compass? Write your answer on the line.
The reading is 175 °
